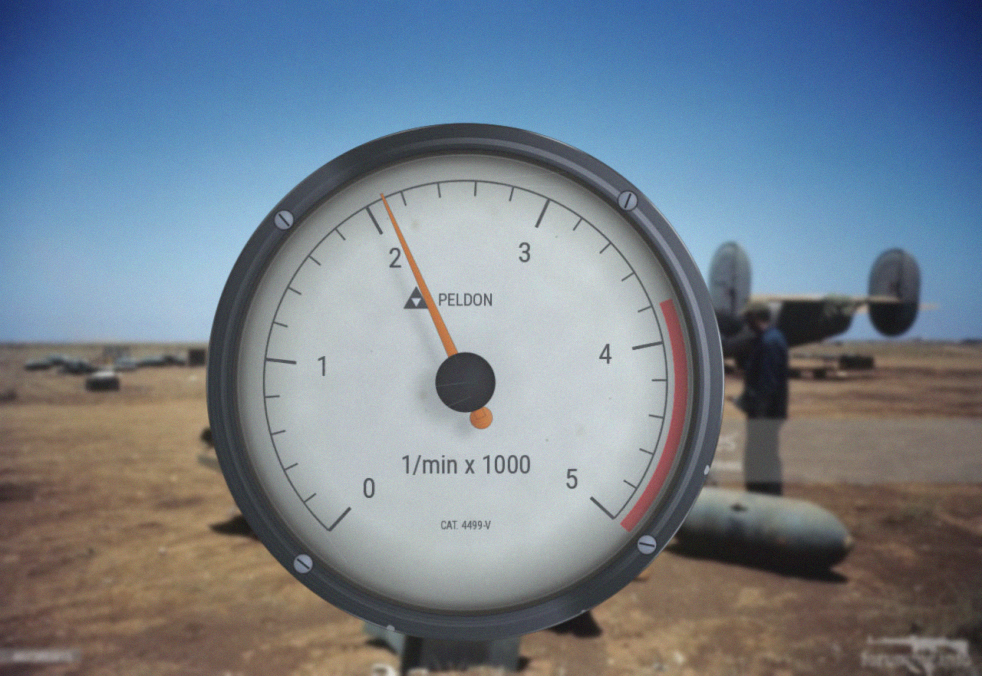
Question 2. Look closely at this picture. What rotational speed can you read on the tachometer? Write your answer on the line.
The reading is 2100 rpm
